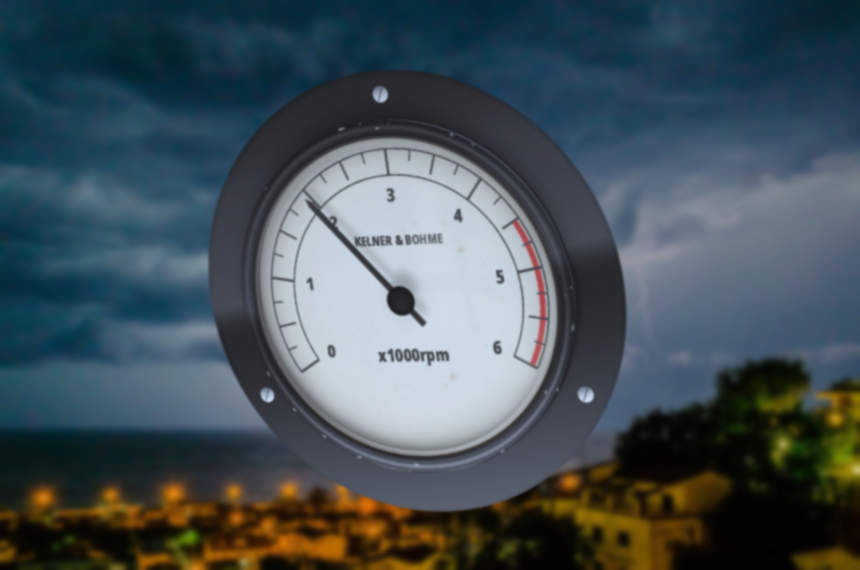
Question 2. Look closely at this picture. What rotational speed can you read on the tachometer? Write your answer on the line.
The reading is 2000 rpm
